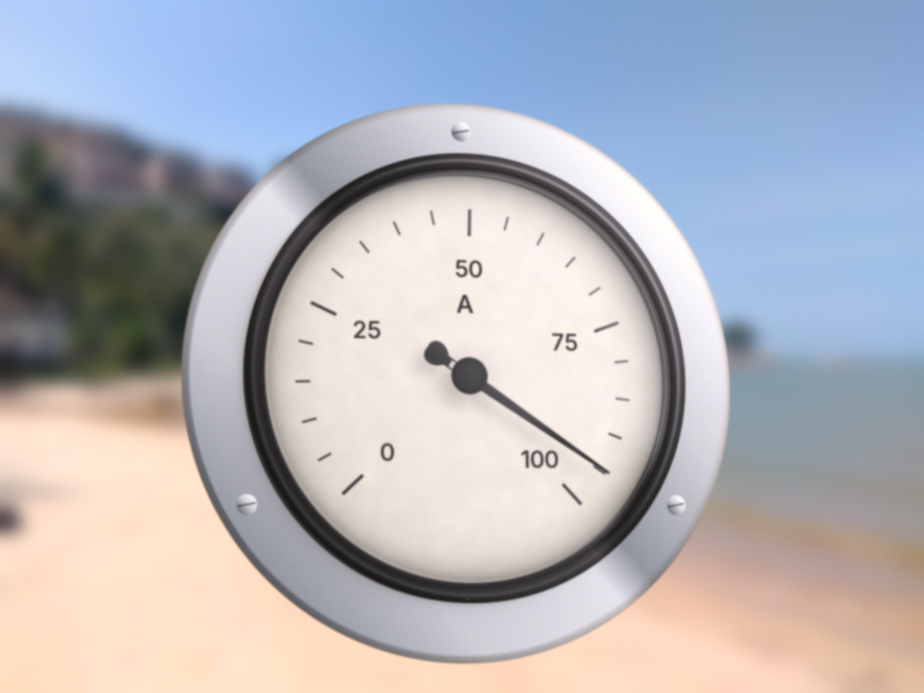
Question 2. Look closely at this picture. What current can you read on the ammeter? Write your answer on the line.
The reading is 95 A
